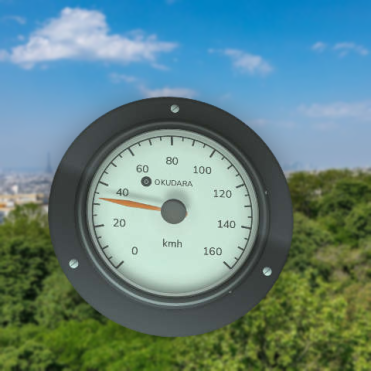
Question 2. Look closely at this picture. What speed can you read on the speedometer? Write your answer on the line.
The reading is 32.5 km/h
